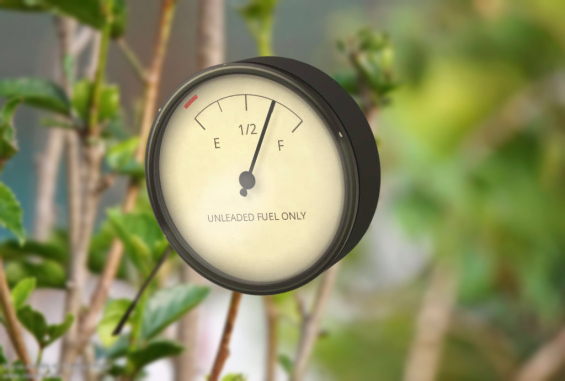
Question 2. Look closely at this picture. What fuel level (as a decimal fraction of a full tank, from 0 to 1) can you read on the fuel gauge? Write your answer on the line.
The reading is 0.75
